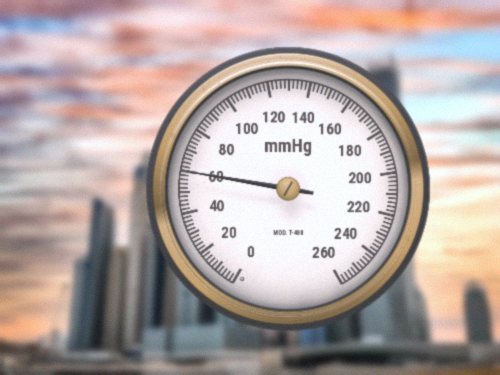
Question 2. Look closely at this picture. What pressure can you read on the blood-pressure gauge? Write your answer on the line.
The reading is 60 mmHg
